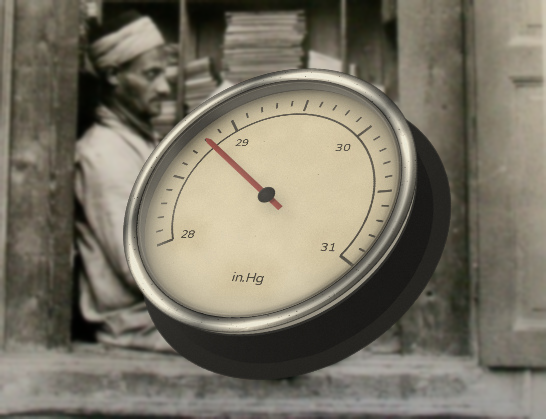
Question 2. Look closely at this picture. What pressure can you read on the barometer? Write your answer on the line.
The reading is 28.8 inHg
